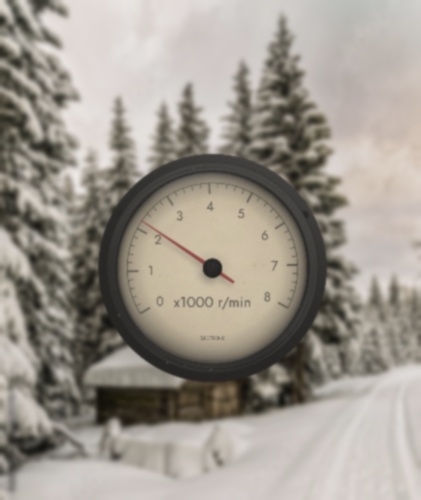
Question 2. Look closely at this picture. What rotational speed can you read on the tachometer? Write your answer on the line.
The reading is 2200 rpm
